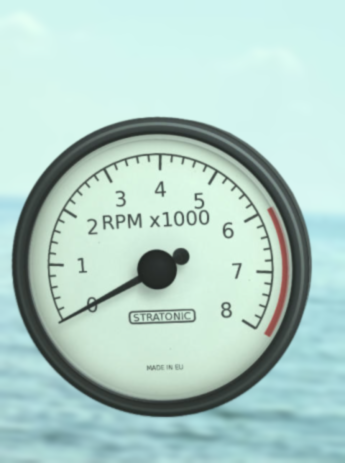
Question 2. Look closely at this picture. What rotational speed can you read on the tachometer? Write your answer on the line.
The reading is 0 rpm
